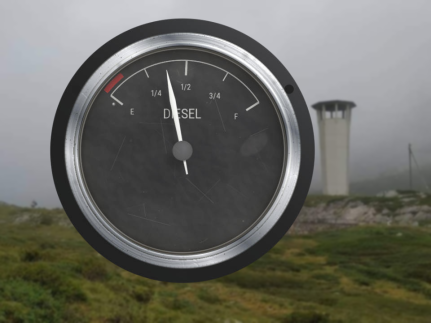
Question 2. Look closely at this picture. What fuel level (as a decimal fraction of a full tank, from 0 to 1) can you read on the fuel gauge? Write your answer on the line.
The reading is 0.375
